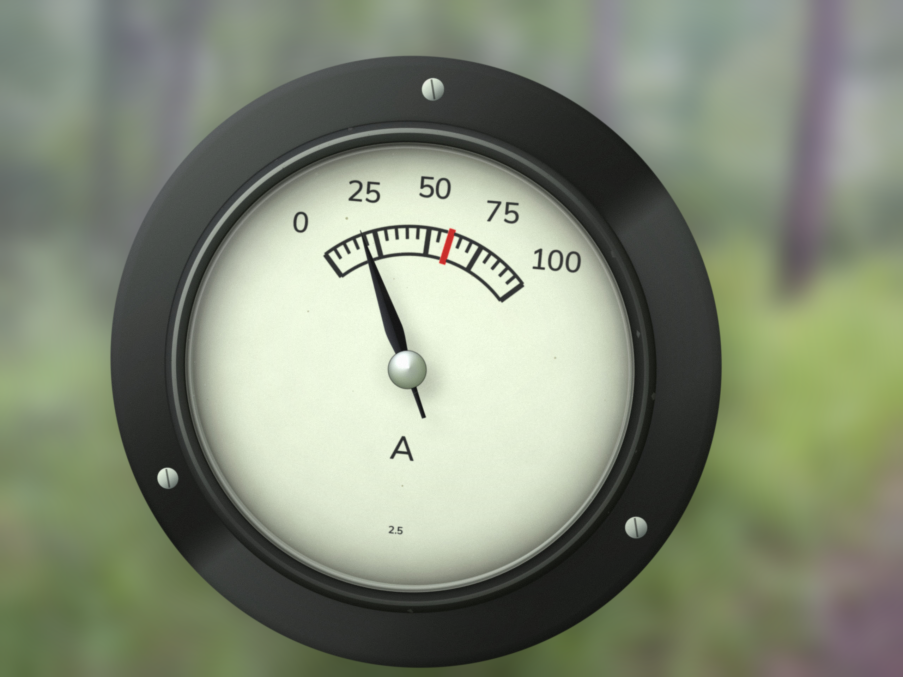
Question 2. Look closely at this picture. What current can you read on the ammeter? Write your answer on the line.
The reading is 20 A
